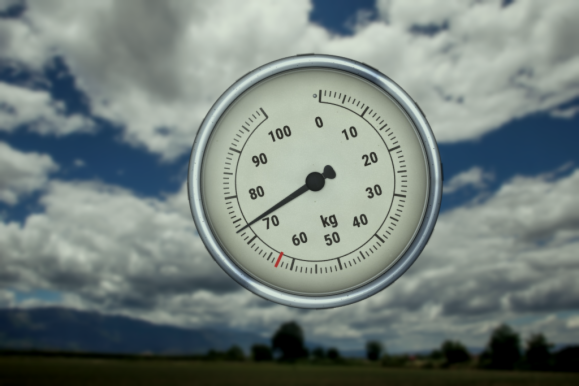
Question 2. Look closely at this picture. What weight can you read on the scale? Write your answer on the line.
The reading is 73 kg
